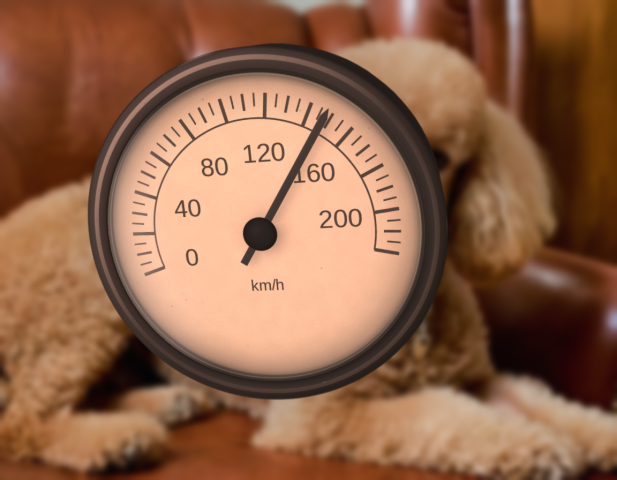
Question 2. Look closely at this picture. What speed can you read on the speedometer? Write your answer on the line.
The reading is 147.5 km/h
